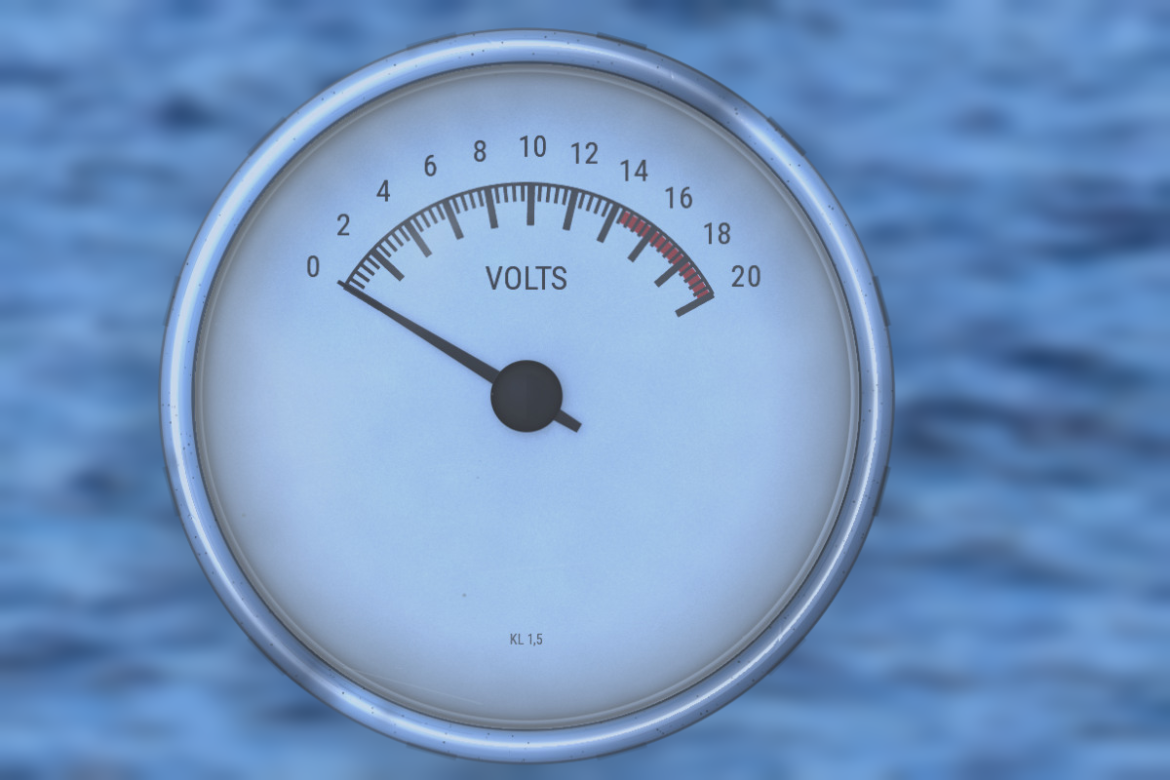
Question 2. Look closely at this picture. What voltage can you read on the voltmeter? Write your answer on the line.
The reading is 0 V
